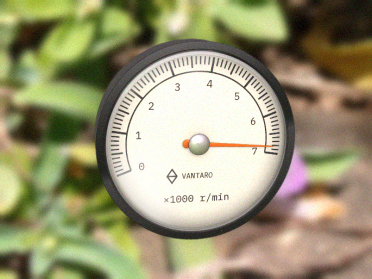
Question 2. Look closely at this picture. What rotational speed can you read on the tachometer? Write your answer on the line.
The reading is 6800 rpm
